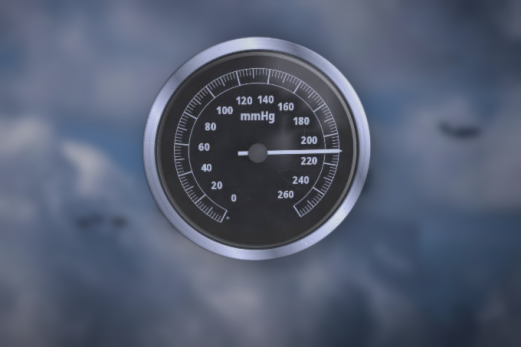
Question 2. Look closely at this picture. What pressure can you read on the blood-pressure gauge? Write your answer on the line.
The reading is 210 mmHg
